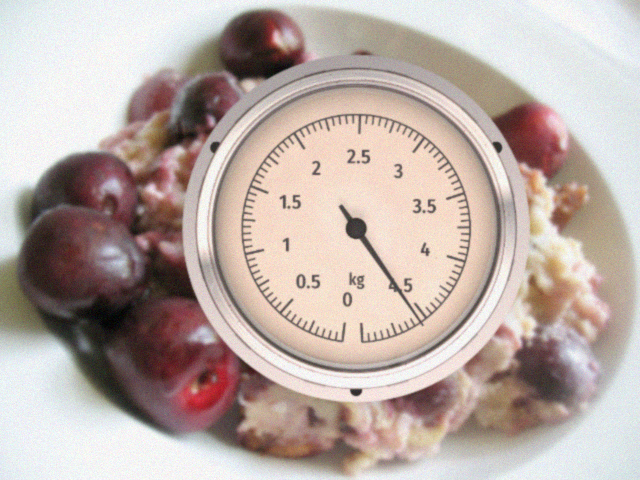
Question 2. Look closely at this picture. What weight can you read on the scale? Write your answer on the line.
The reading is 4.55 kg
